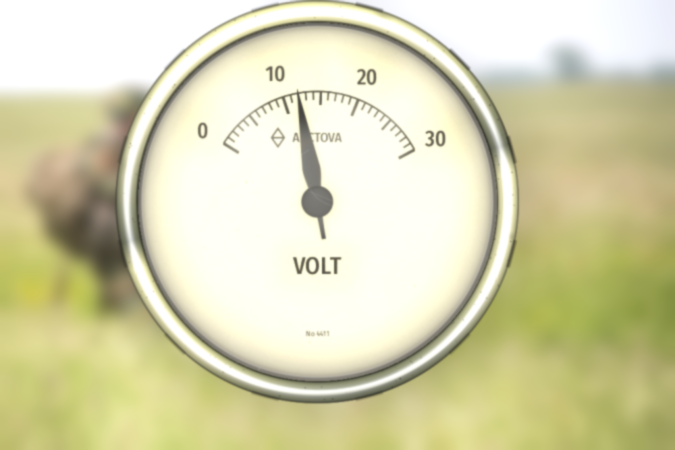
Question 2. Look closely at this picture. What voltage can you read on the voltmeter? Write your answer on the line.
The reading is 12 V
